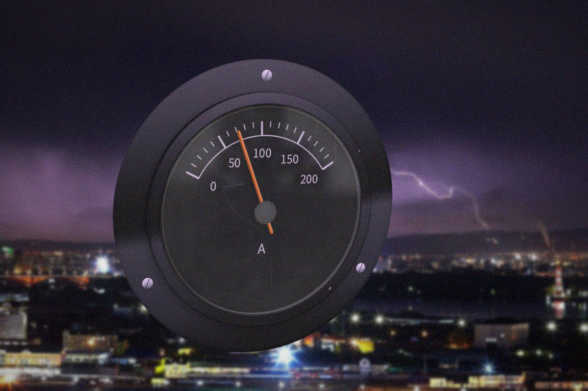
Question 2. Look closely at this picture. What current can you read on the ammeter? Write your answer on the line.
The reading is 70 A
